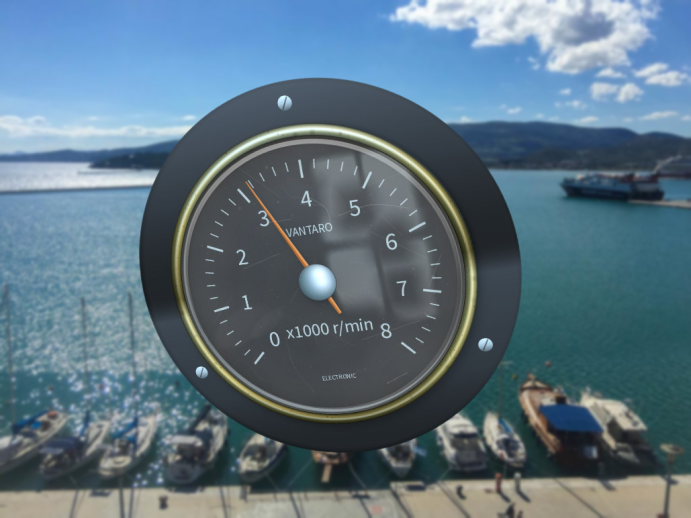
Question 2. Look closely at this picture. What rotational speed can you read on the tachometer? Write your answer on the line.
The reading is 3200 rpm
